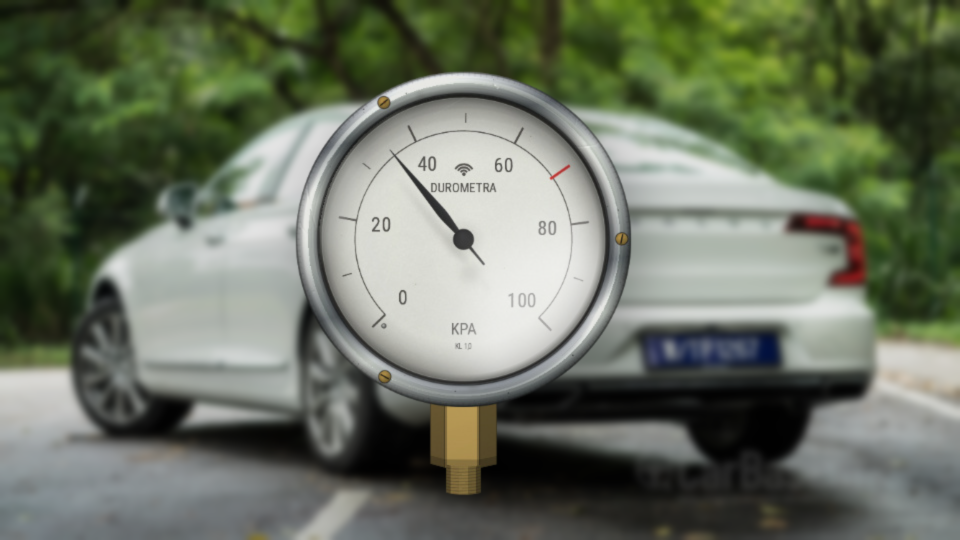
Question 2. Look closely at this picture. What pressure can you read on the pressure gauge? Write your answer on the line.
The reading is 35 kPa
